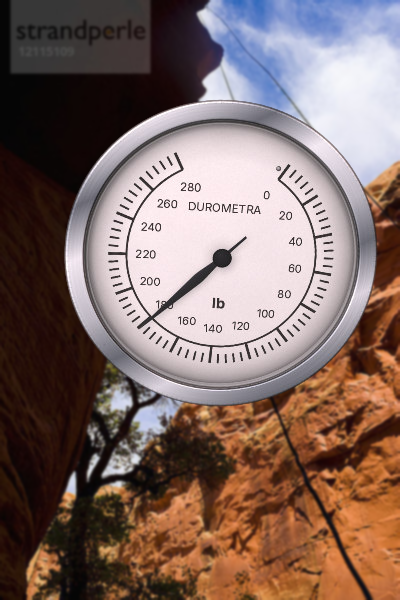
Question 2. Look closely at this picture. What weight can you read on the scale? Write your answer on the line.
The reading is 180 lb
